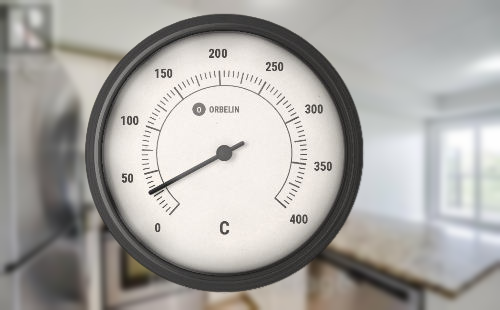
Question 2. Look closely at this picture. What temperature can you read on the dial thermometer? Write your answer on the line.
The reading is 30 °C
